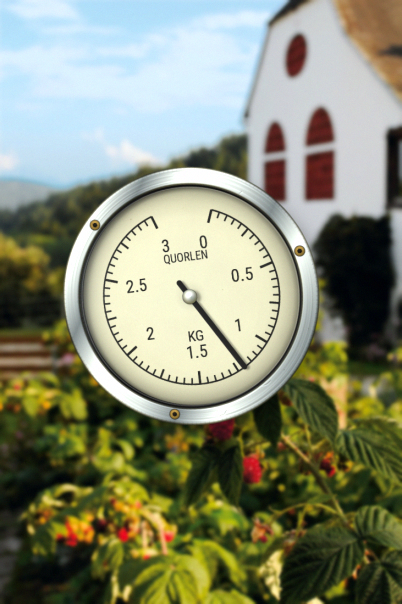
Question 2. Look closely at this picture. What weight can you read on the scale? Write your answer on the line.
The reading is 1.2 kg
